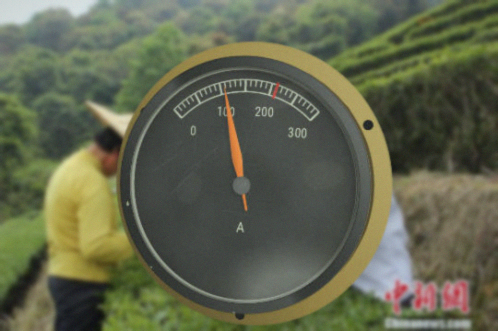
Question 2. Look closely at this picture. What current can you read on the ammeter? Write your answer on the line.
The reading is 110 A
